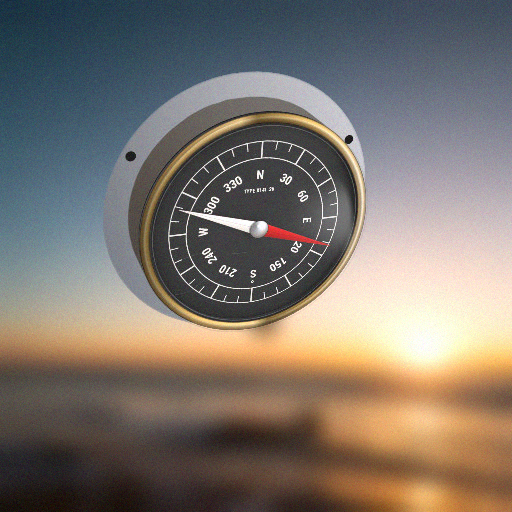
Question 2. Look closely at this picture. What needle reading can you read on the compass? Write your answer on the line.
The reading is 110 °
